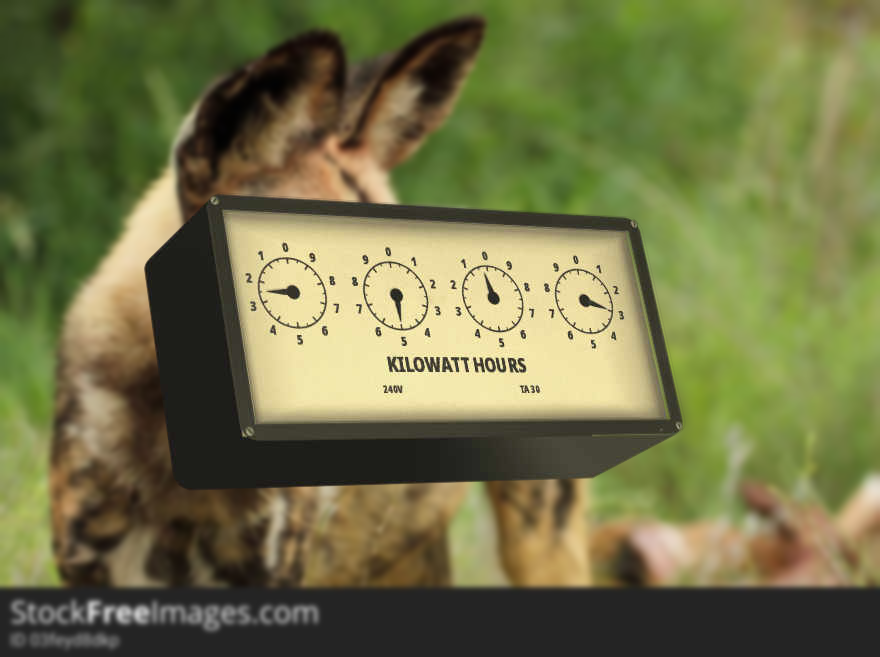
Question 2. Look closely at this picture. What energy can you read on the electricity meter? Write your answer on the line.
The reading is 2503 kWh
